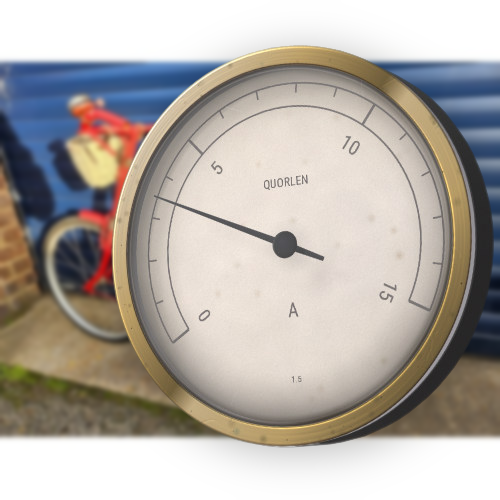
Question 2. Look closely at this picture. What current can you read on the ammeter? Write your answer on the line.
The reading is 3.5 A
